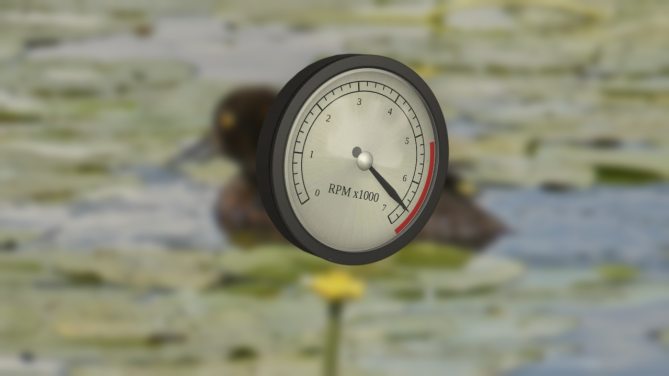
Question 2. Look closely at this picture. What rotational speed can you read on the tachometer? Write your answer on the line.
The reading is 6600 rpm
